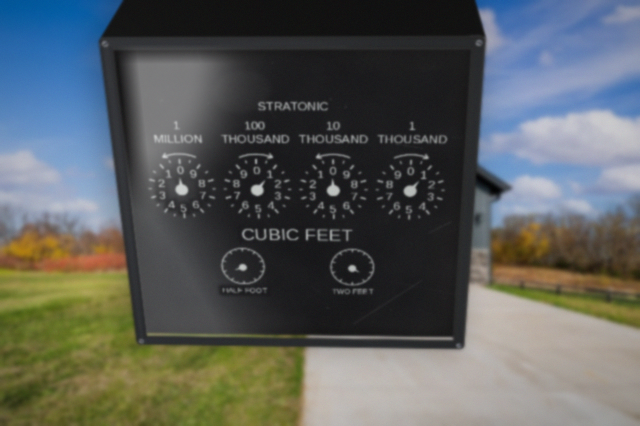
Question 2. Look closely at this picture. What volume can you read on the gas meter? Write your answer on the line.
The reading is 10100 ft³
